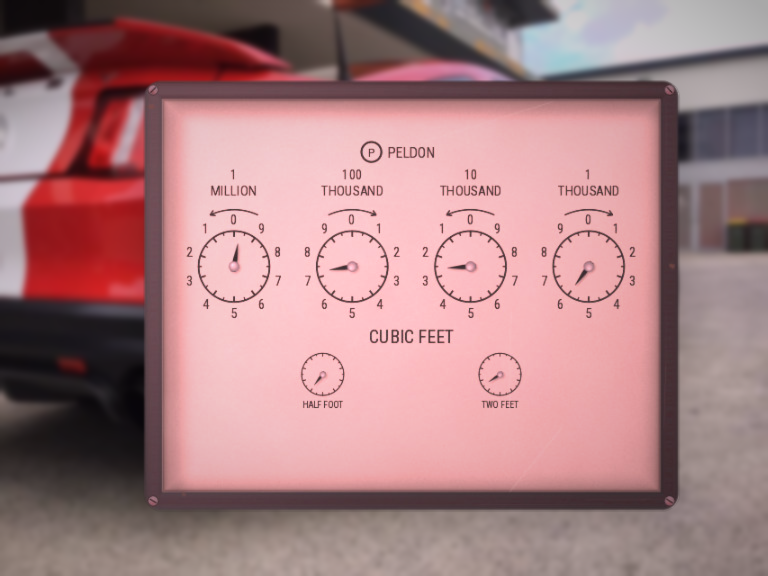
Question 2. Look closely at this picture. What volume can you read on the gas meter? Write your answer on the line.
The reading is 972600 ft³
